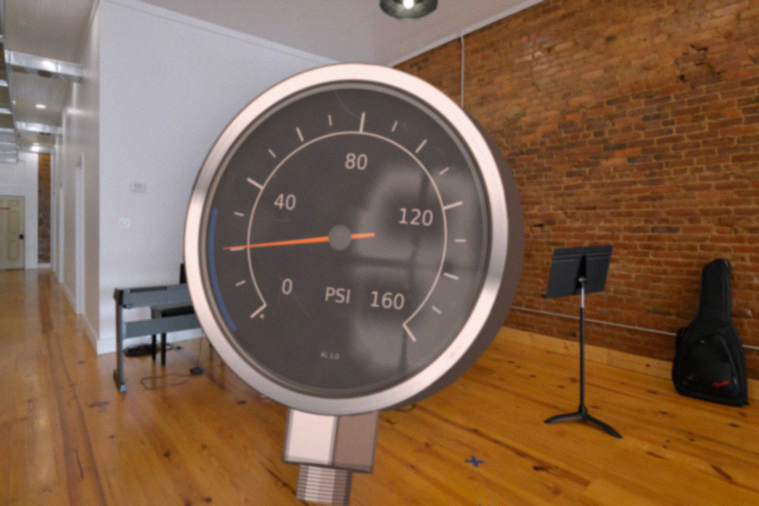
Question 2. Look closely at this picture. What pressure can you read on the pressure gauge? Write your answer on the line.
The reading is 20 psi
